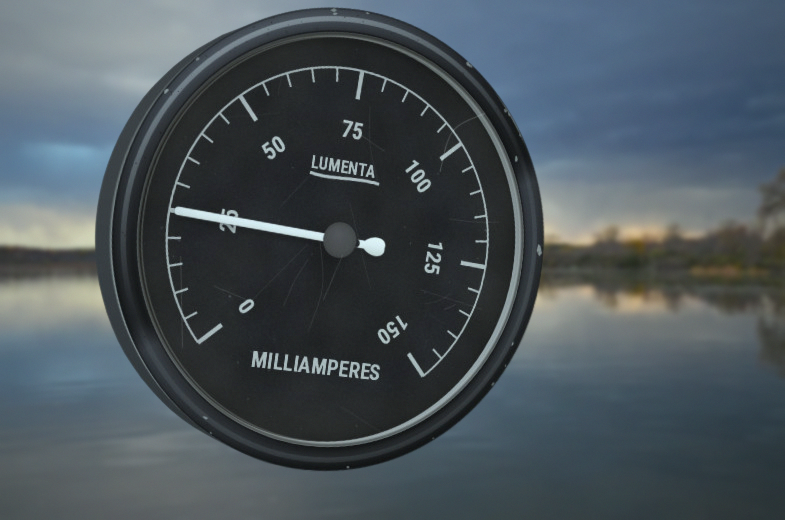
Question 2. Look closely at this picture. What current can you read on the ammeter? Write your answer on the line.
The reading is 25 mA
